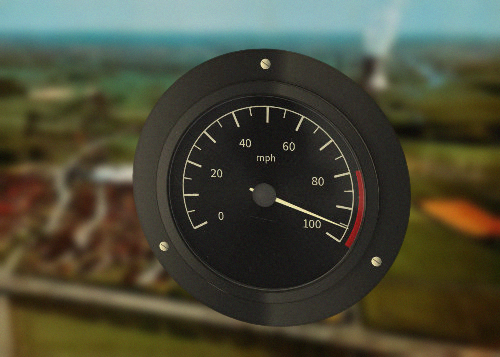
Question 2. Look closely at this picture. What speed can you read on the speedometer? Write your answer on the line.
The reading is 95 mph
